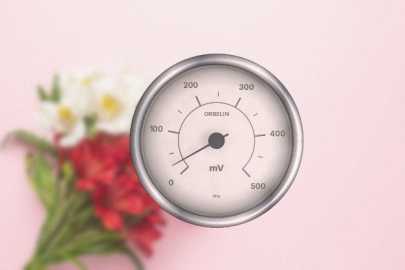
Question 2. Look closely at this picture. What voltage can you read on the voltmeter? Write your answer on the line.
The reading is 25 mV
